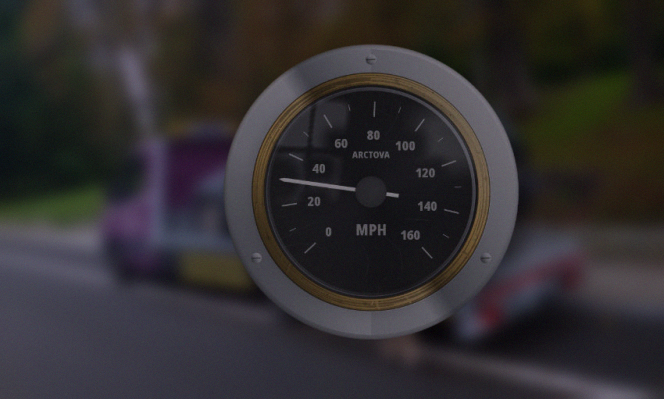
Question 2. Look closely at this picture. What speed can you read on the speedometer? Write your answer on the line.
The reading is 30 mph
